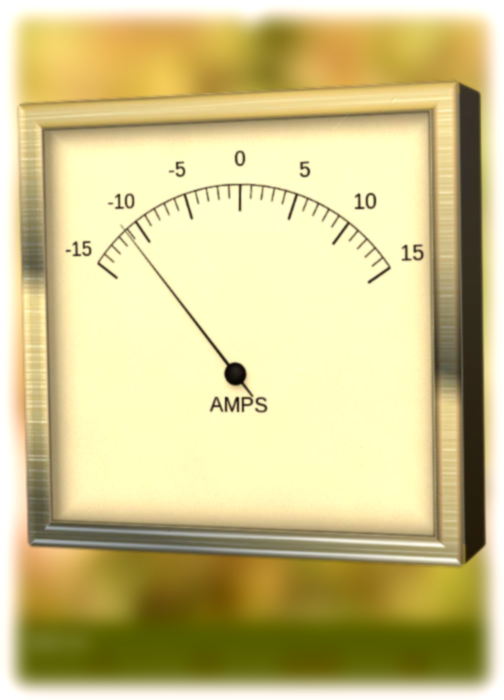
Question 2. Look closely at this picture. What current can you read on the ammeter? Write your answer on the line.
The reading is -11 A
